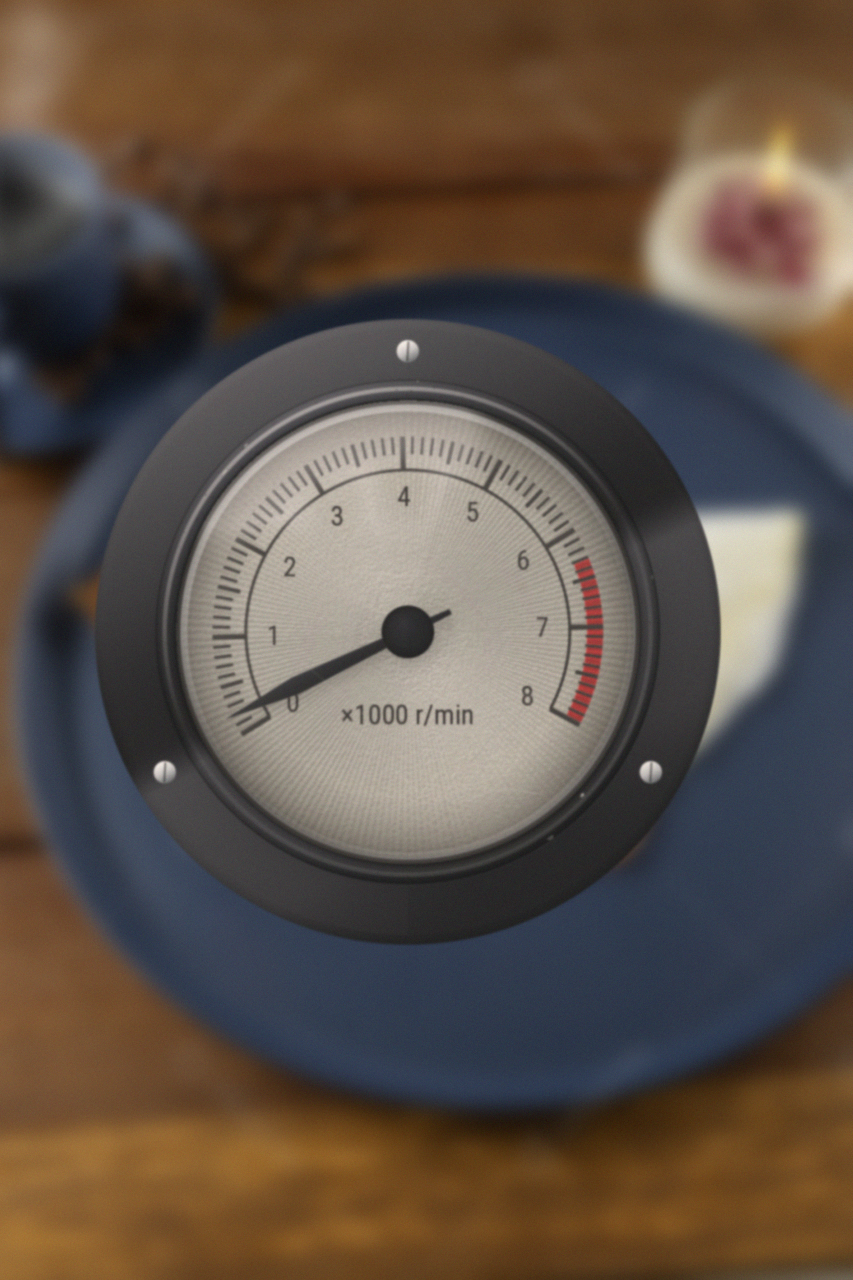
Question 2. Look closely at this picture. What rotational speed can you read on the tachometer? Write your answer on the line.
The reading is 200 rpm
